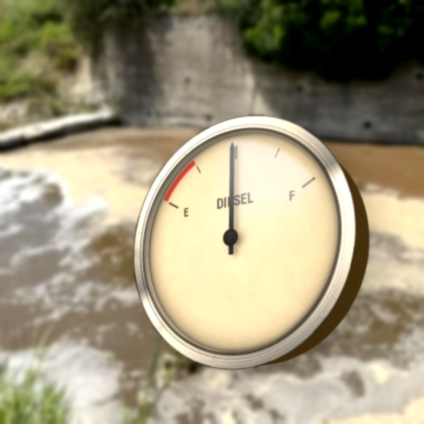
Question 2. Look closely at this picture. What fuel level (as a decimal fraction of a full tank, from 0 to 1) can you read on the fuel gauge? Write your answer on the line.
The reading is 0.5
